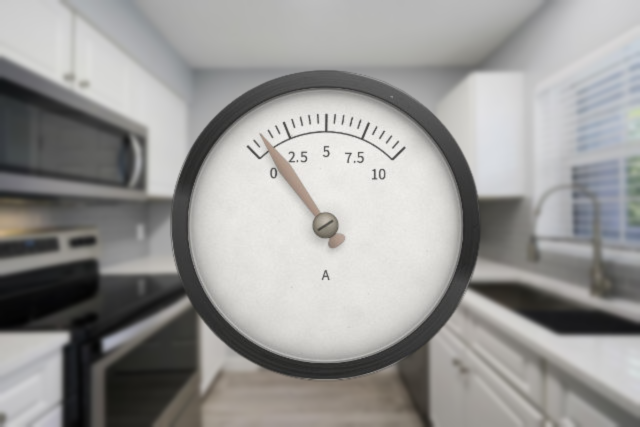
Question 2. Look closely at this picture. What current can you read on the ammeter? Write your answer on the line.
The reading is 1 A
